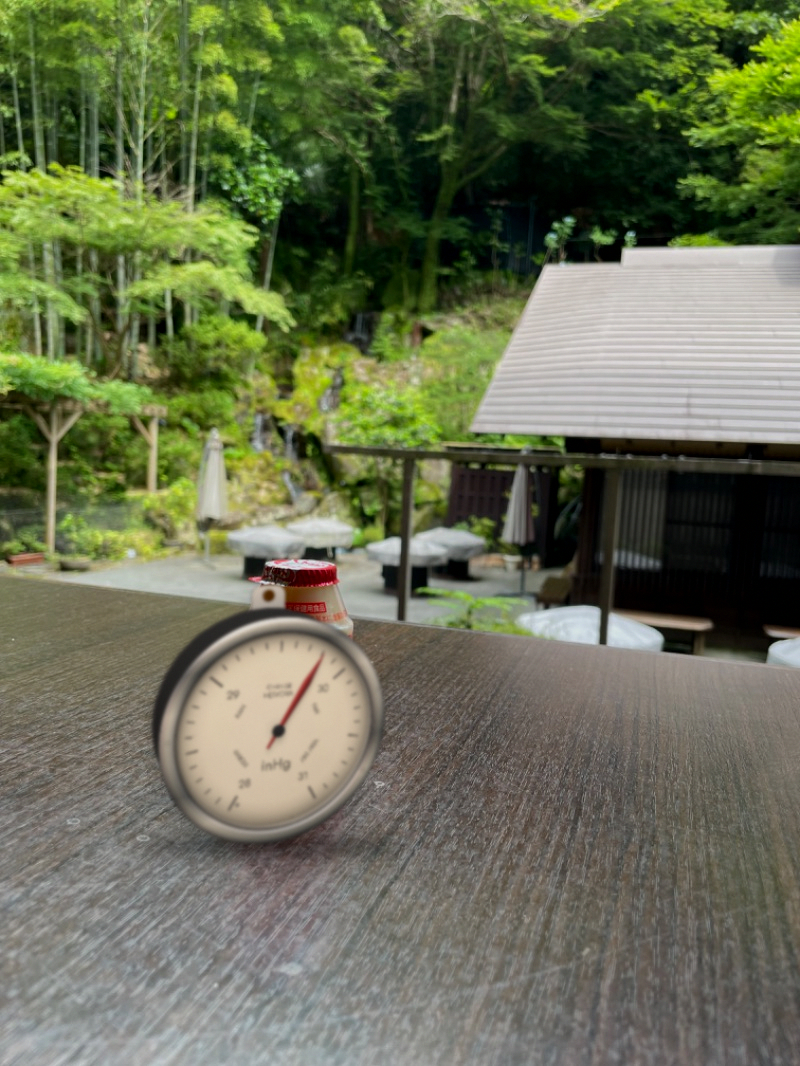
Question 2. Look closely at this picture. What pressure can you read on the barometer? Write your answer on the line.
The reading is 29.8 inHg
